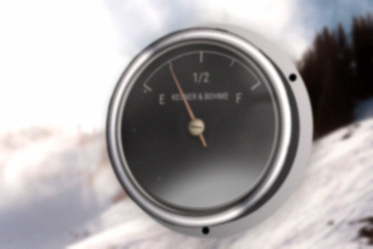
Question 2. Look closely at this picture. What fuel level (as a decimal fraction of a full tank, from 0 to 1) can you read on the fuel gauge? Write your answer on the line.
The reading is 0.25
